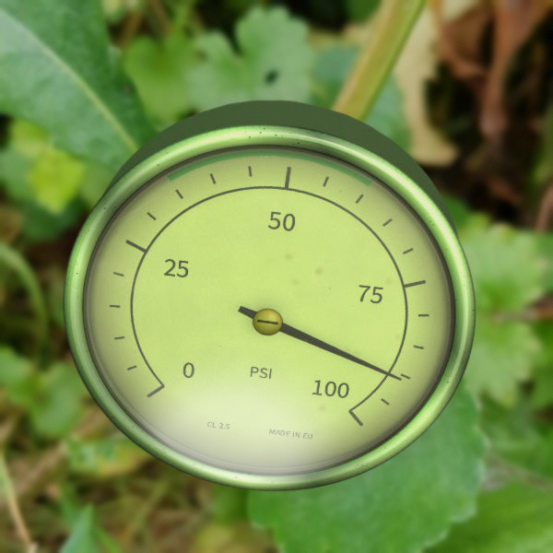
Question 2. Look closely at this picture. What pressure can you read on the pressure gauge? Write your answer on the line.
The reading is 90 psi
